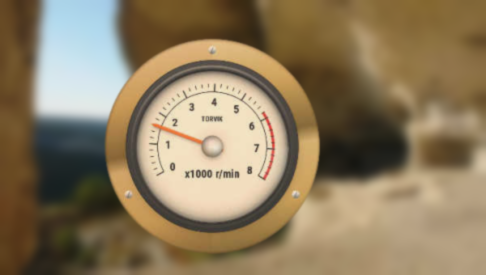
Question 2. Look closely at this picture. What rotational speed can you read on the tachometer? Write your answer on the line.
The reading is 1600 rpm
